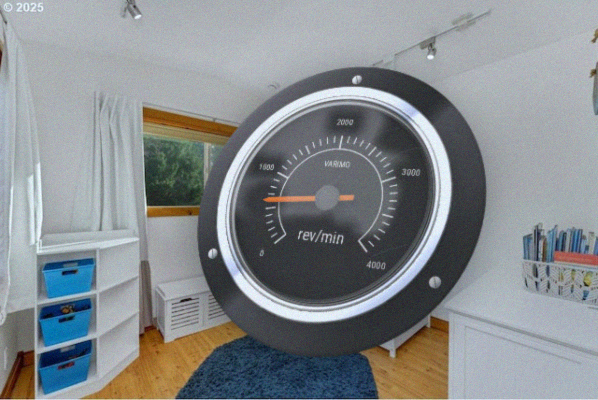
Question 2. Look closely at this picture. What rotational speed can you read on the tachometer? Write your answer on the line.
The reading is 600 rpm
